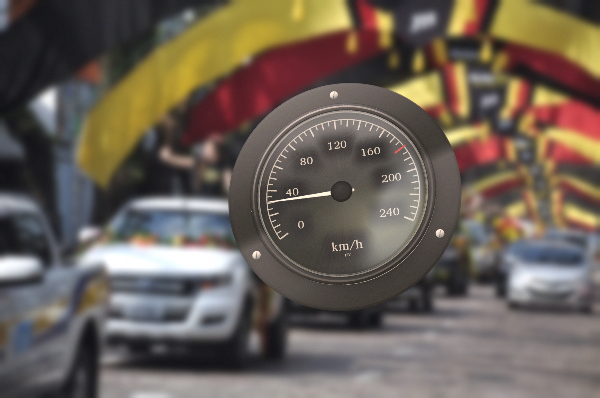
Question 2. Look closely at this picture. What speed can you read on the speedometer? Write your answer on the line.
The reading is 30 km/h
